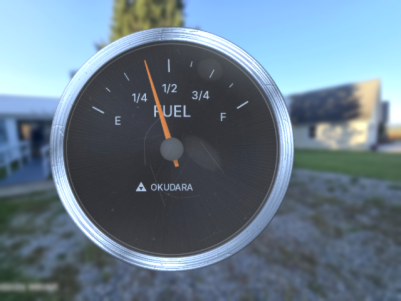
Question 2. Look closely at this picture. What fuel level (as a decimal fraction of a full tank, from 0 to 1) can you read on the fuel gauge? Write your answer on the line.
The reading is 0.375
